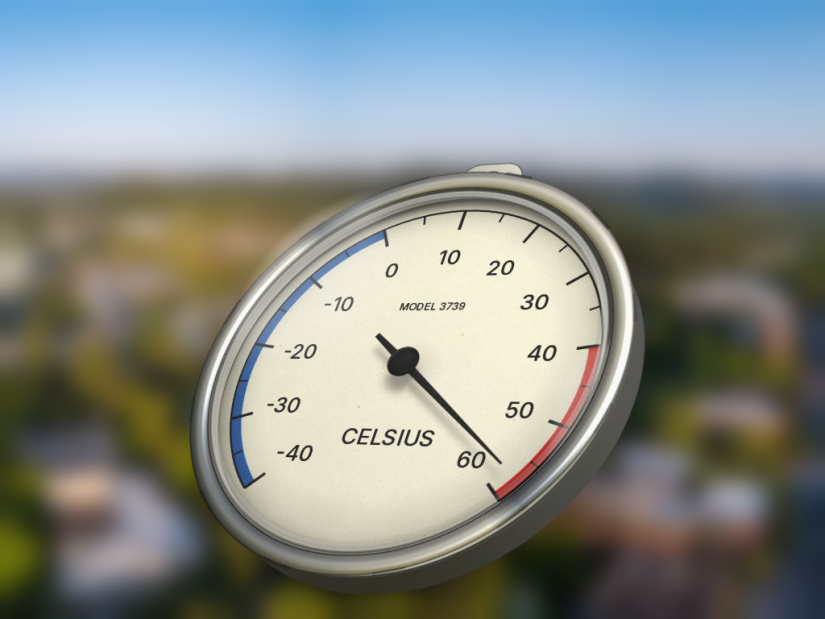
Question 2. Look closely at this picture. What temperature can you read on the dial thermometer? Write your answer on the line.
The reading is 57.5 °C
